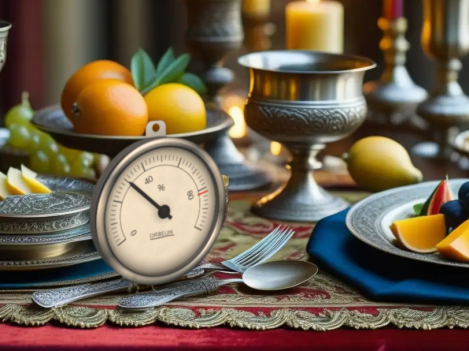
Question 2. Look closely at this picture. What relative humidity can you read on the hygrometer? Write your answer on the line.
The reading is 30 %
